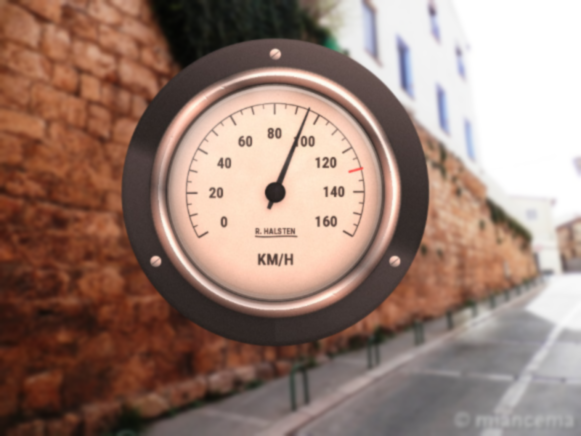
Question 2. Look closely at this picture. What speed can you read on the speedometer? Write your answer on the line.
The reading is 95 km/h
